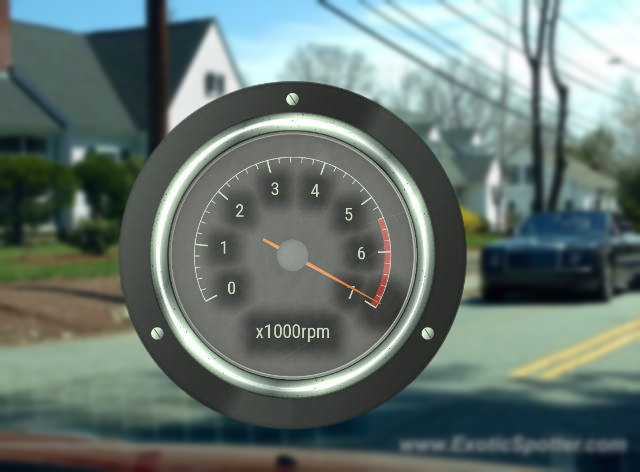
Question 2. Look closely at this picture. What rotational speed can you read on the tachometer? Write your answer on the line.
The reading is 6900 rpm
